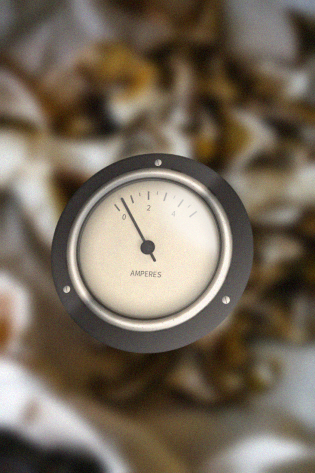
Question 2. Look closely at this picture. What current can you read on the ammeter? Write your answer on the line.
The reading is 0.5 A
